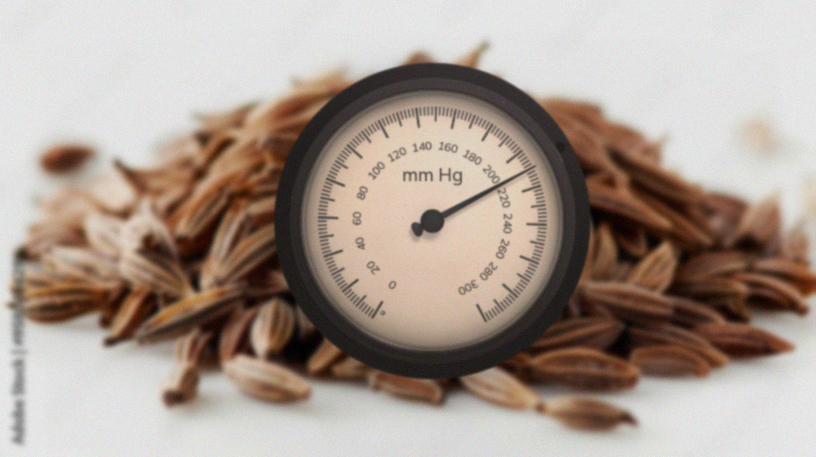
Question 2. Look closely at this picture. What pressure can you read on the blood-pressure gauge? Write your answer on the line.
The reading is 210 mmHg
